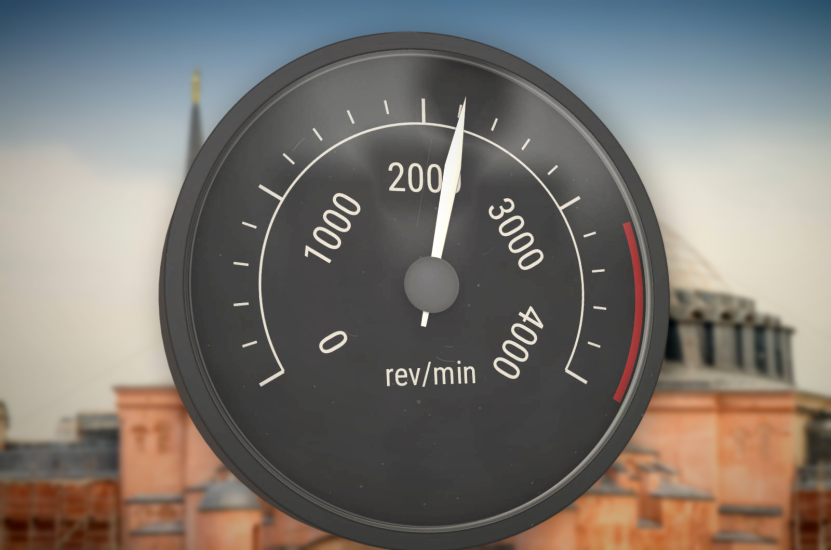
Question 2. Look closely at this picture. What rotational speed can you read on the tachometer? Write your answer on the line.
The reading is 2200 rpm
